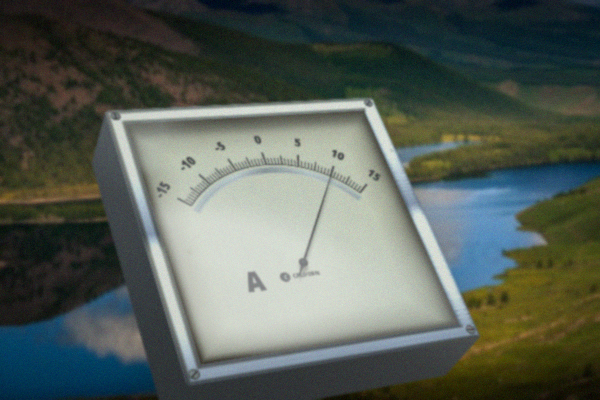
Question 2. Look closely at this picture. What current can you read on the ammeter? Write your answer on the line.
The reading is 10 A
